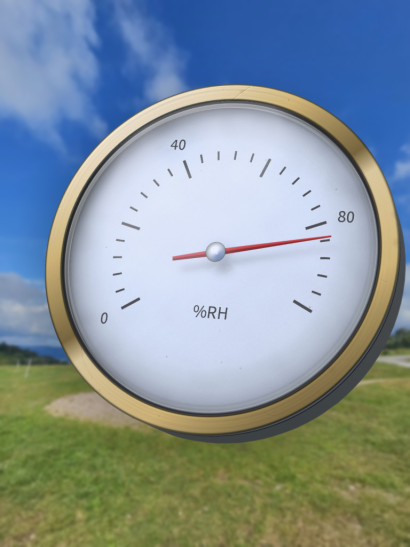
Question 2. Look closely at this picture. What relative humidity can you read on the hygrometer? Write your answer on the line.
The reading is 84 %
